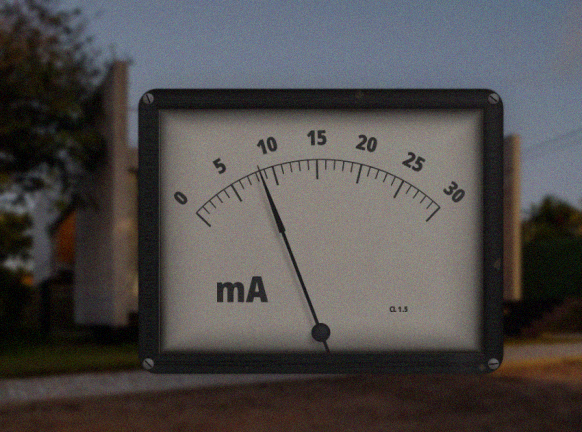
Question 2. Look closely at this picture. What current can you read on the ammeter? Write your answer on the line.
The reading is 8.5 mA
